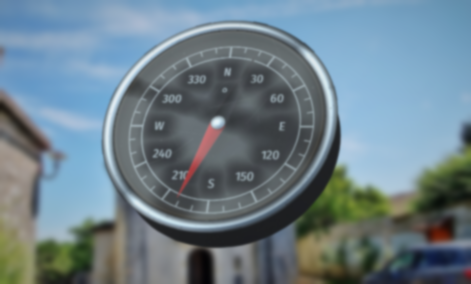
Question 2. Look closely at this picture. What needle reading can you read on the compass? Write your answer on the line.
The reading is 200 °
